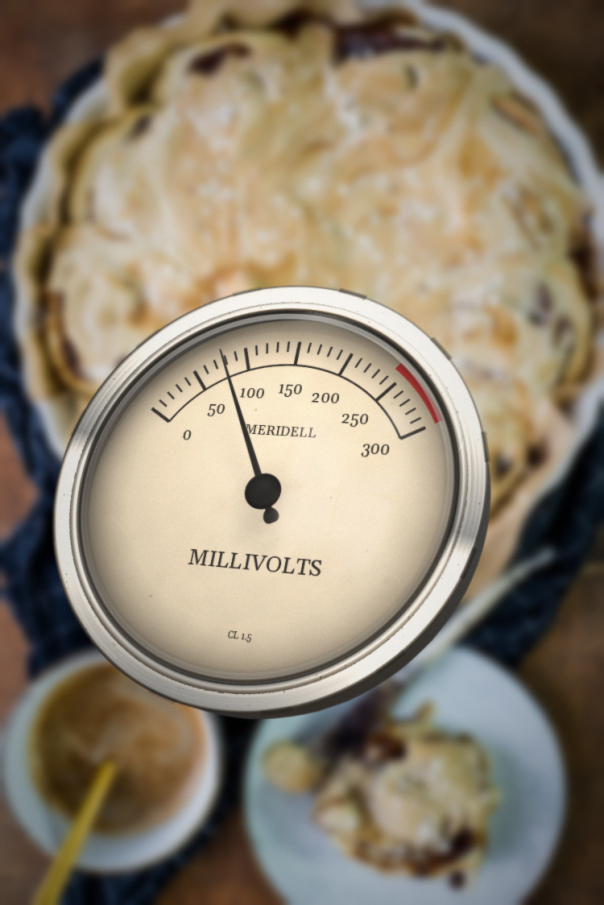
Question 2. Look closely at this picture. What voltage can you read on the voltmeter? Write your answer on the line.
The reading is 80 mV
